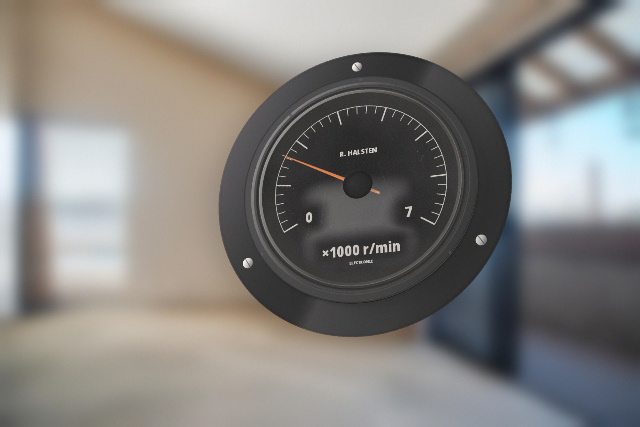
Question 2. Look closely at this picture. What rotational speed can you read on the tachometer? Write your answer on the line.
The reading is 1600 rpm
